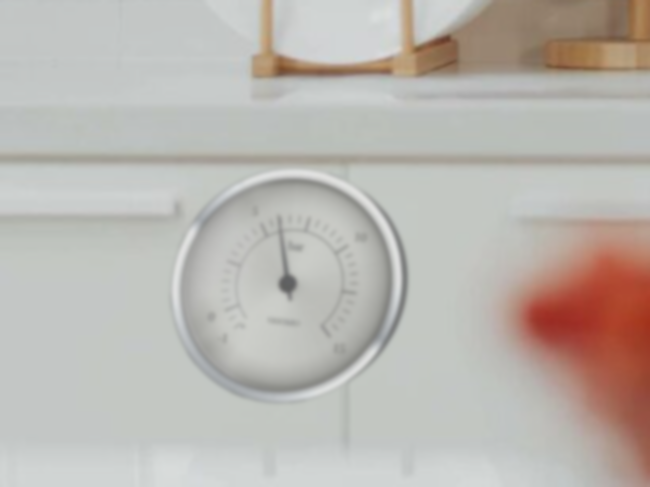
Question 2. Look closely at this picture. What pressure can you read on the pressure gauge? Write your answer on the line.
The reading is 6 bar
